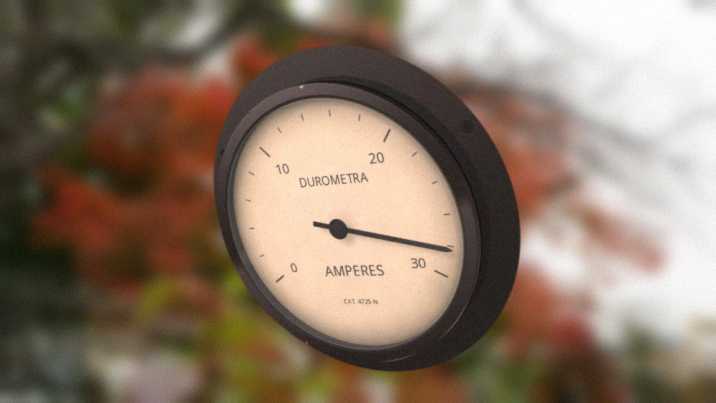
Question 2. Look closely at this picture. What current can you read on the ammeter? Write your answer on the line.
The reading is 28 A
